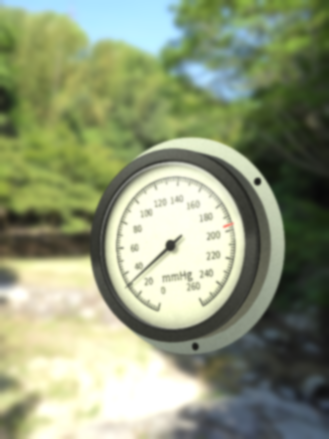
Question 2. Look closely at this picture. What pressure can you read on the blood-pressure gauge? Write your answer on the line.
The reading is 30 mmHg
